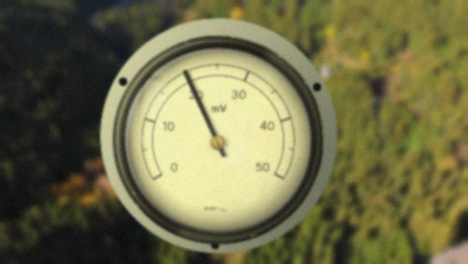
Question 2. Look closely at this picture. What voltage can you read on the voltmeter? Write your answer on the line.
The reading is 20 mV
